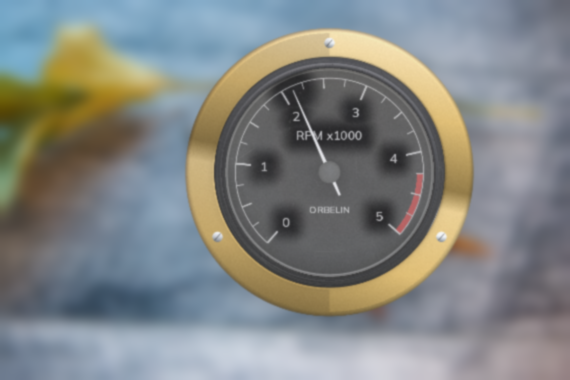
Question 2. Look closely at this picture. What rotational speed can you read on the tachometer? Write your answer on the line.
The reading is 2125 rpm
